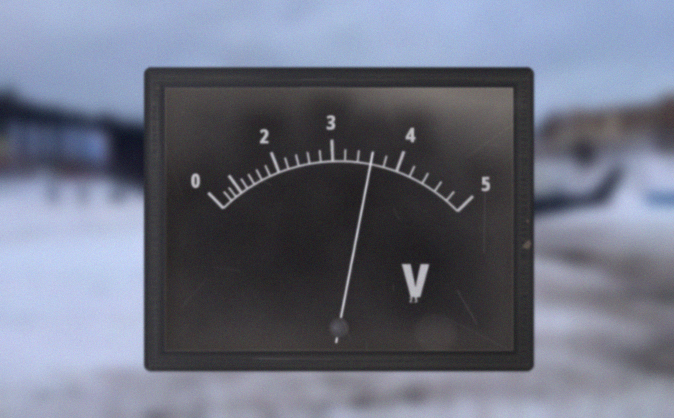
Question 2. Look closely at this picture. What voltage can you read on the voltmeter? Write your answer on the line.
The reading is 3.6 V
